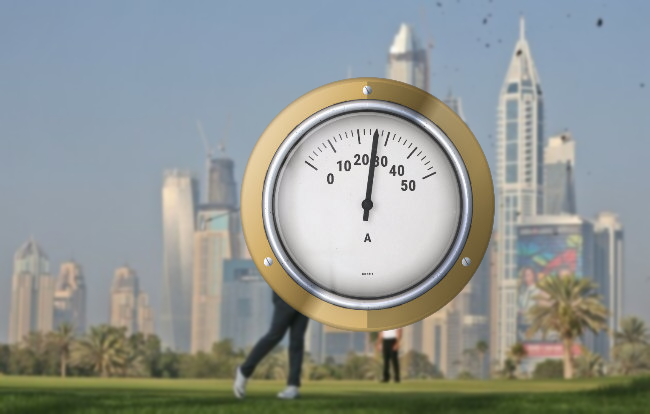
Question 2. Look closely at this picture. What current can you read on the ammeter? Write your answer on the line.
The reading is 26 A
